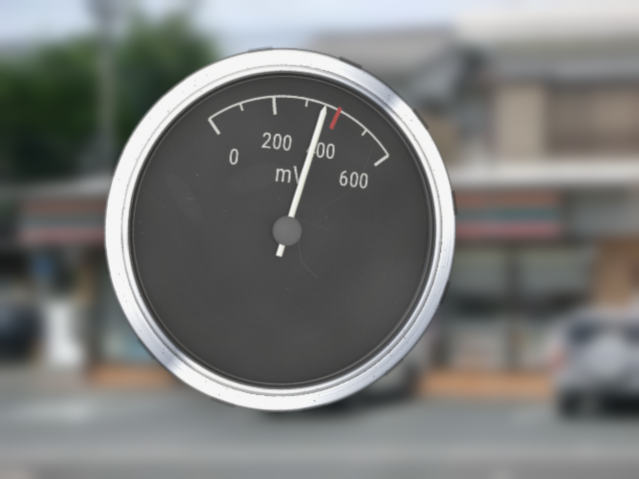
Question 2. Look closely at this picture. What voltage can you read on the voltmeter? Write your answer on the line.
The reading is 350 mV
